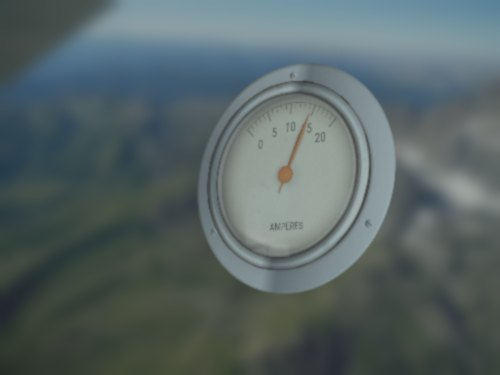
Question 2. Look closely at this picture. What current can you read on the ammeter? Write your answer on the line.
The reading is 15 A
